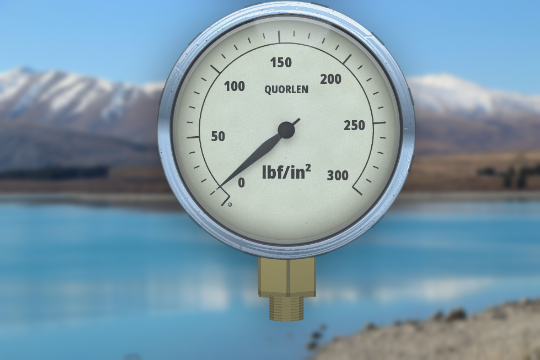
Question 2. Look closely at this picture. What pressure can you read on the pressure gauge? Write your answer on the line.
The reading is 10 psi
